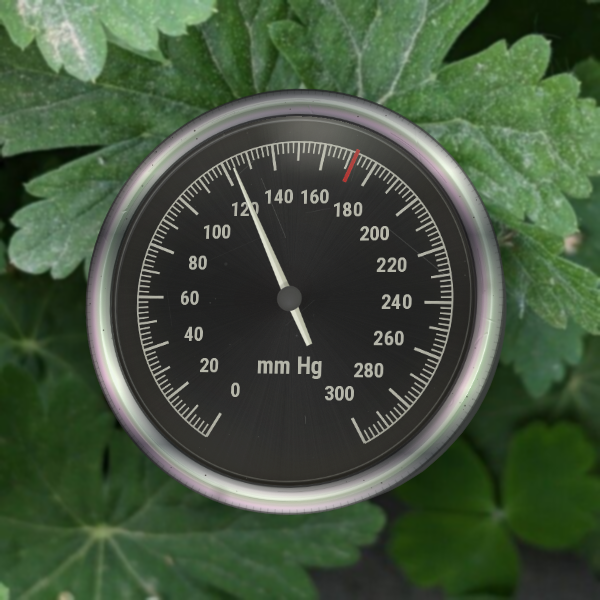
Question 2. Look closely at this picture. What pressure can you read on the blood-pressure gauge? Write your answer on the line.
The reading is 124 mmHg
